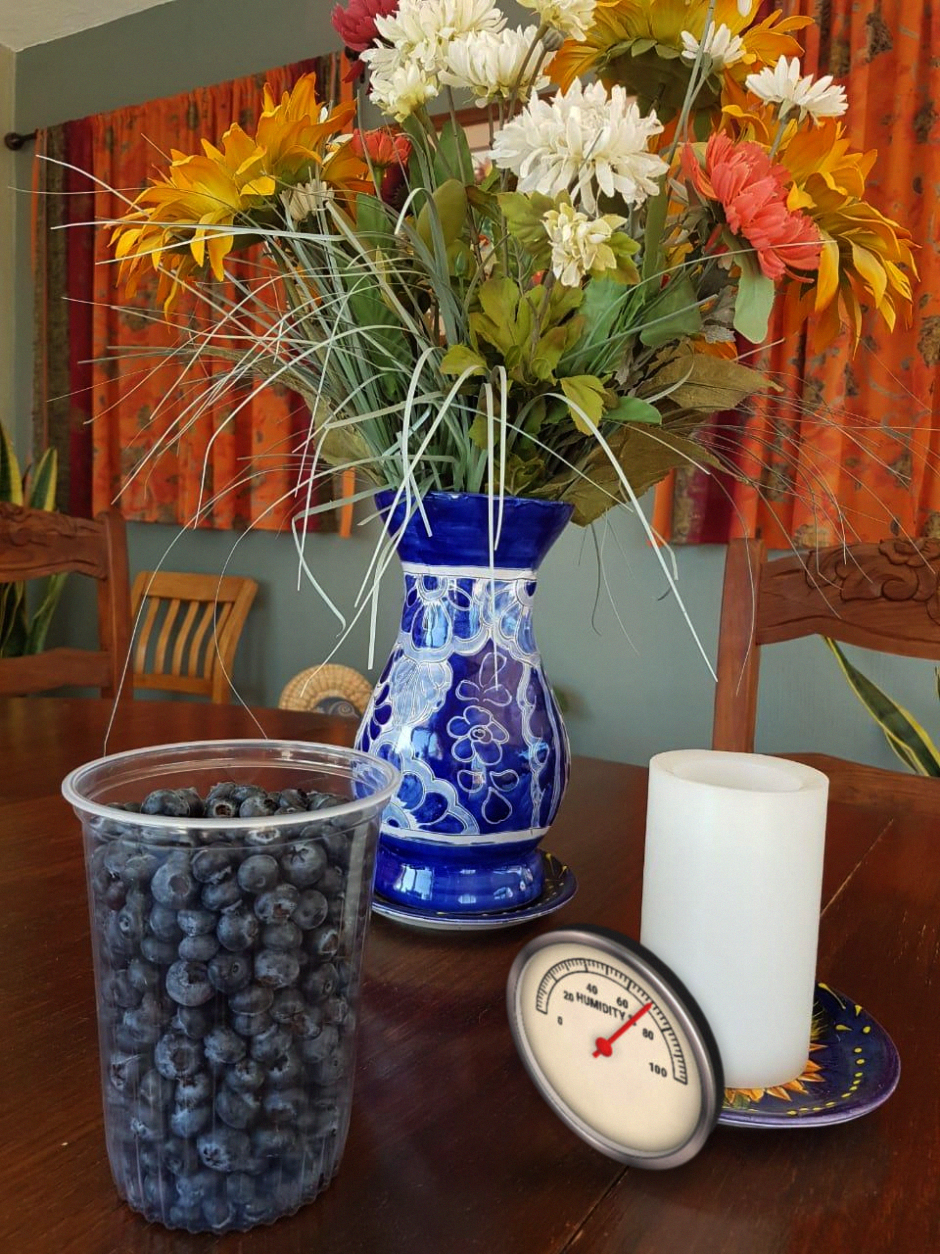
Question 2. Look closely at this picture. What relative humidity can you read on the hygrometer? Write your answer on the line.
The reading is 70 %
